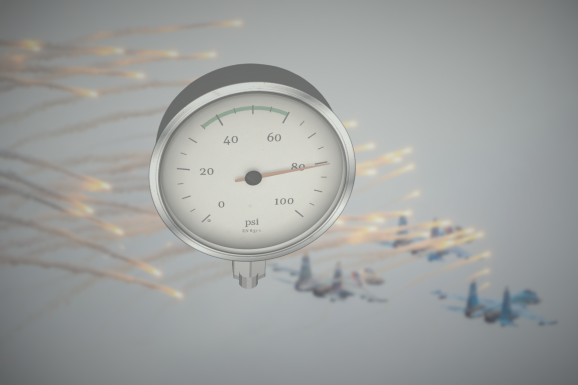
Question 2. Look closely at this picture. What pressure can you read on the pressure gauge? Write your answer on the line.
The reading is 80 psi
